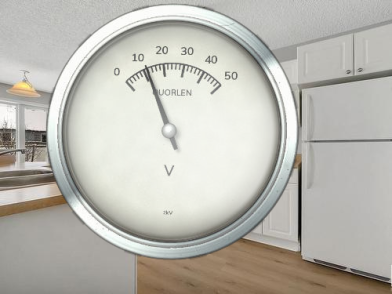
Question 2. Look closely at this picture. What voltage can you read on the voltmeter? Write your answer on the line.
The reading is 12 V
